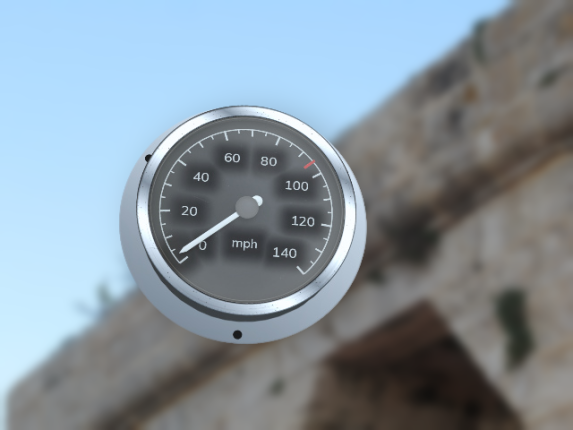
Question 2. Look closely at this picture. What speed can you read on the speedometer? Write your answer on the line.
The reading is 2.5 mph
